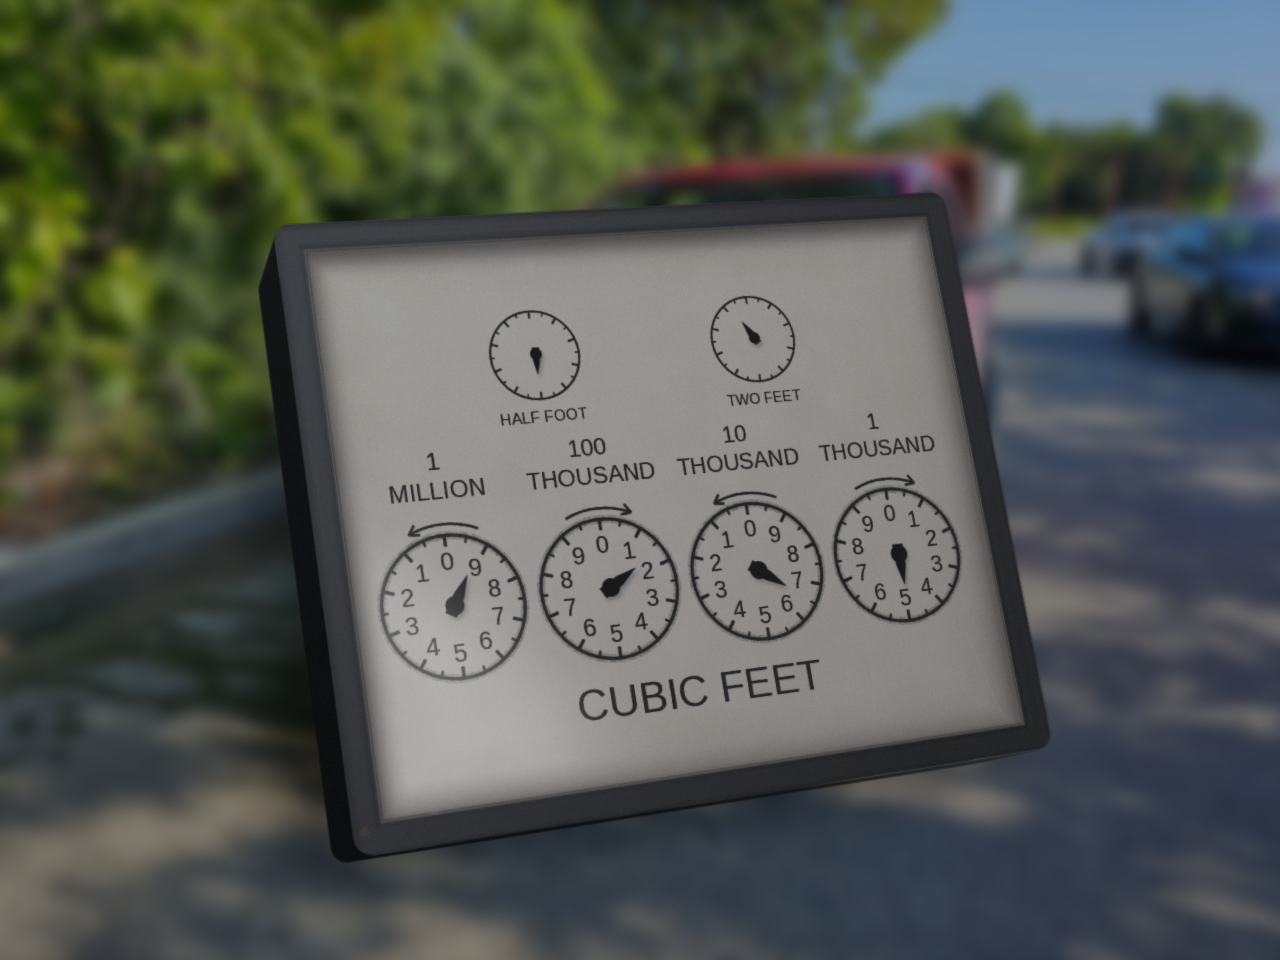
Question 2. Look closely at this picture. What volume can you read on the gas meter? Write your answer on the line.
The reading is 916500 ft³
